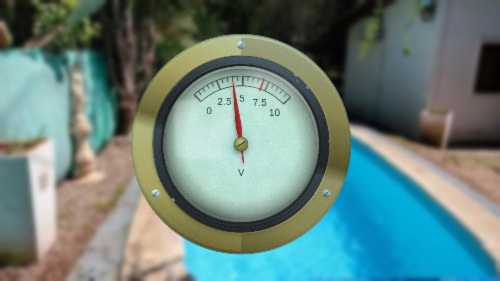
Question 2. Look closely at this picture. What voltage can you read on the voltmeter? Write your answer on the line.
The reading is 4 V
